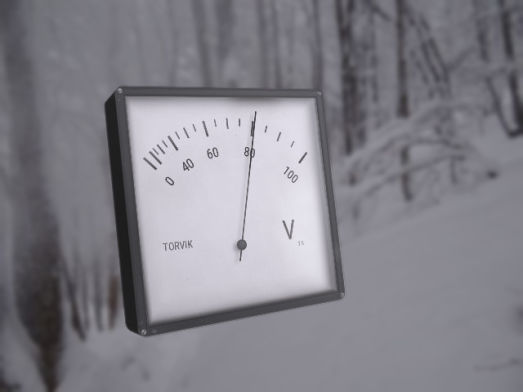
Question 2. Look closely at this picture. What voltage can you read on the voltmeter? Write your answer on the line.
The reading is 80 V
